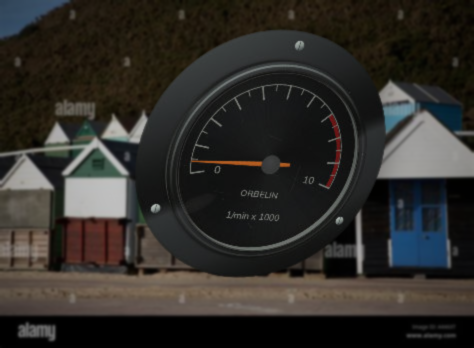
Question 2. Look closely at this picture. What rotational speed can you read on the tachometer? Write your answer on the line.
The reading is 500 rpm
